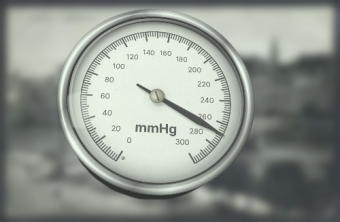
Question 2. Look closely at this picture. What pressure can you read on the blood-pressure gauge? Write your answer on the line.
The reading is 270 mmHg
